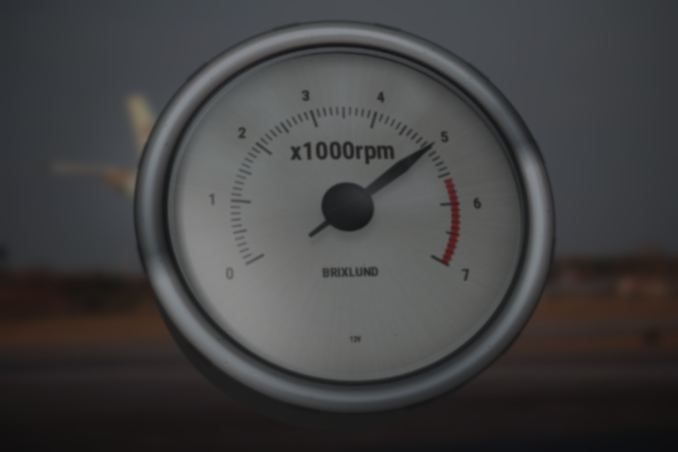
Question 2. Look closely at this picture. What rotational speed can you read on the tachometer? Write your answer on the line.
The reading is 5000 rpm
